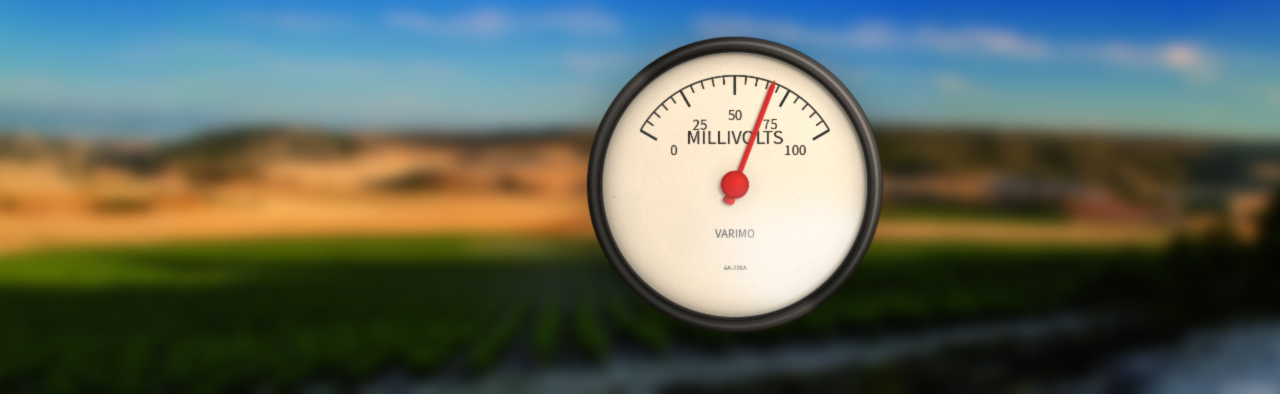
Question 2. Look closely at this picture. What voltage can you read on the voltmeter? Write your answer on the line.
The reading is 67.5 mV
